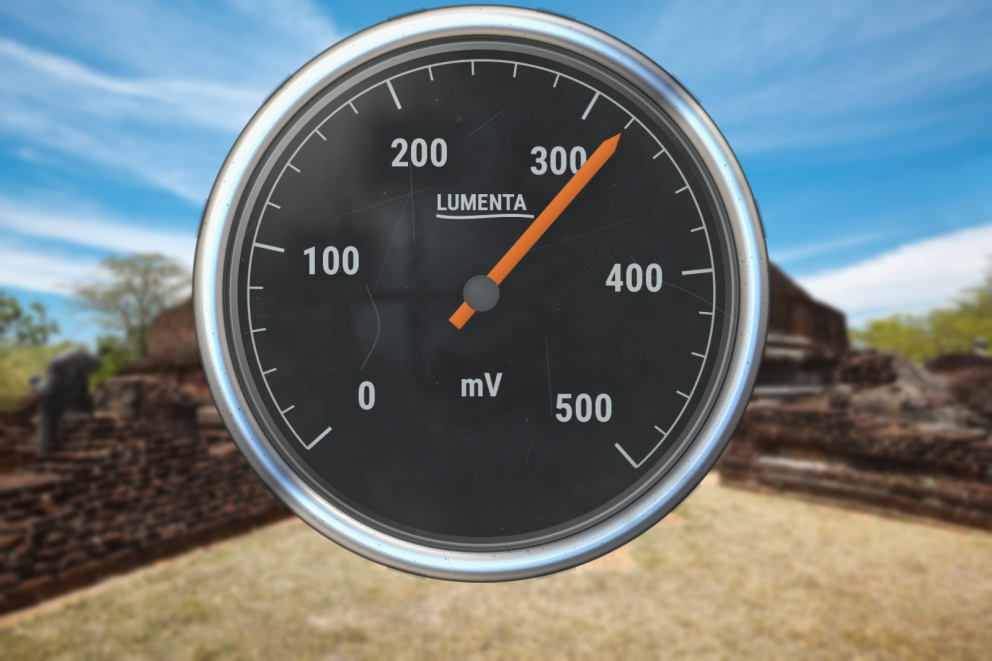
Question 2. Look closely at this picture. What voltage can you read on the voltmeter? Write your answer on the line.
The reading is 320 mV
